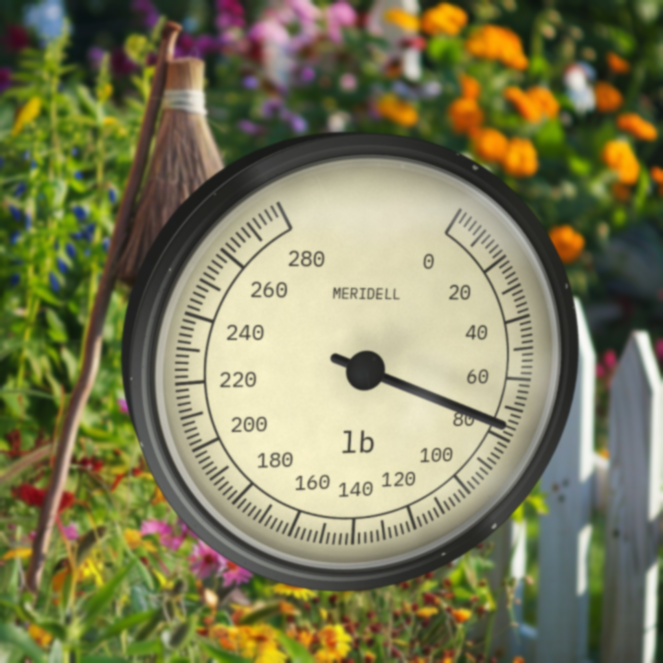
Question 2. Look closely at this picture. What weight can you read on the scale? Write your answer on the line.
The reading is 76 lb
